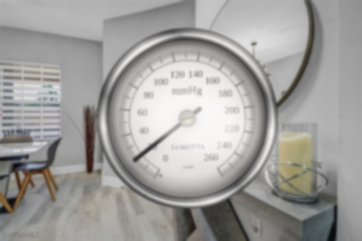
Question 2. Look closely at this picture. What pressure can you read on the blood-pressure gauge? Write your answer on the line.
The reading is 20 mmHg
